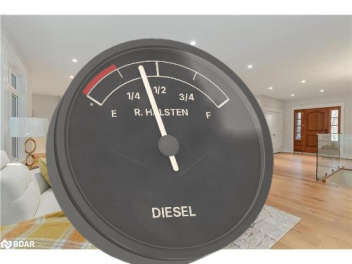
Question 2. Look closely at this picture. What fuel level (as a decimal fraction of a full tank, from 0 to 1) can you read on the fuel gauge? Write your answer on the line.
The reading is 0.375
